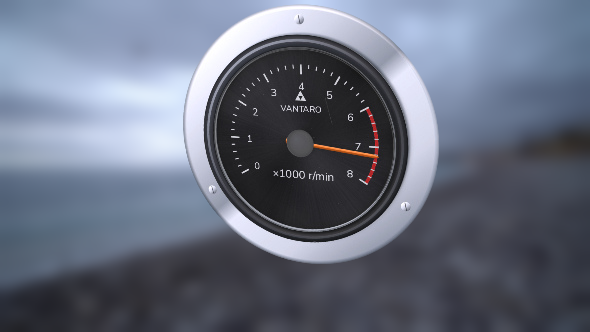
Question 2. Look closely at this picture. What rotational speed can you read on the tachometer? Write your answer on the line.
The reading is 7200 rpm
